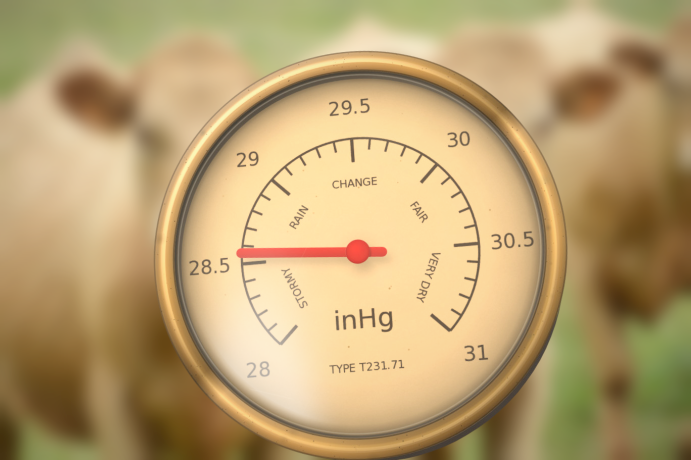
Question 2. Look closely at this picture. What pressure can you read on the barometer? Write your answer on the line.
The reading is 28.55 inHg
